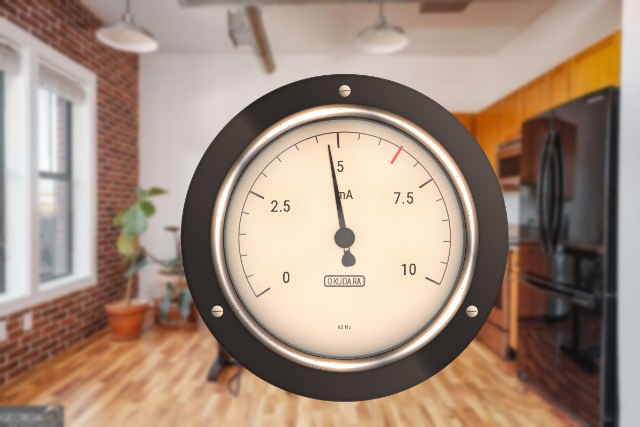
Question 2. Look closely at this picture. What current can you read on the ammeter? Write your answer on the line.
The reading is 4.75 mA
